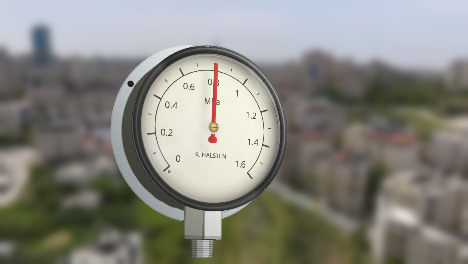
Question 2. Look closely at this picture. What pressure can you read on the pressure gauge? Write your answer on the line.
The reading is 0.8 MPa
